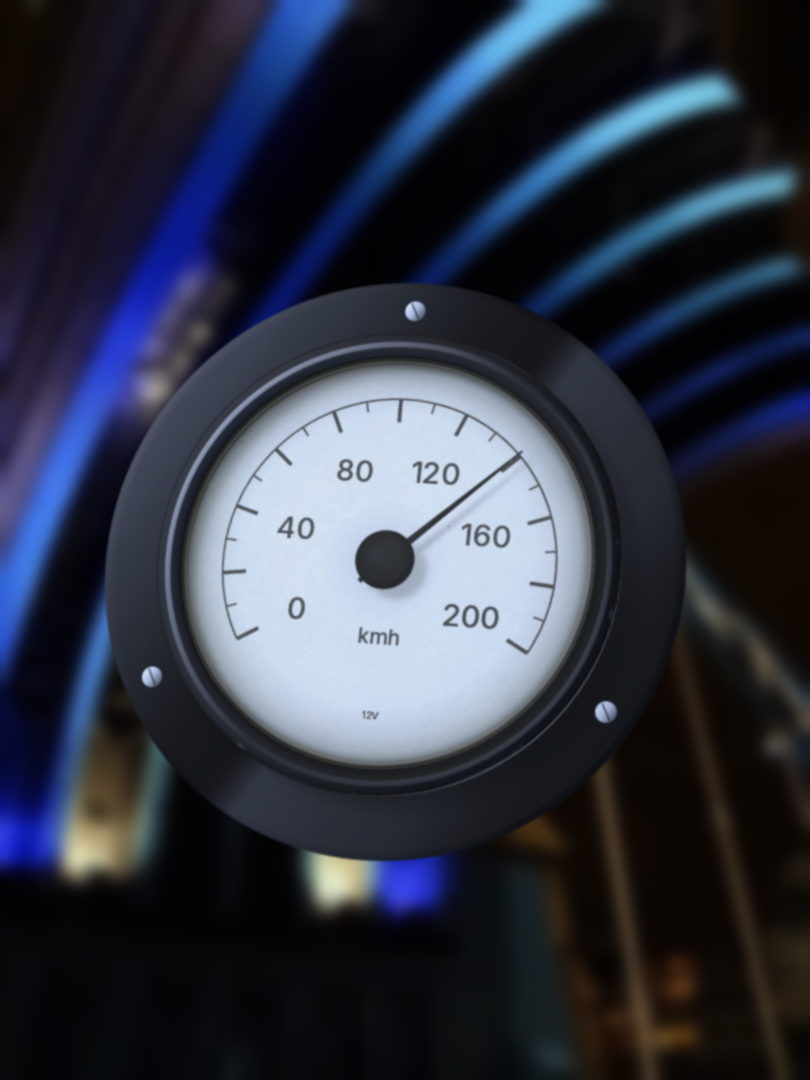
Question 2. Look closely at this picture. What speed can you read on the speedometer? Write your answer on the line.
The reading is 140 km/h
